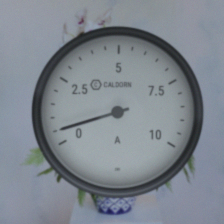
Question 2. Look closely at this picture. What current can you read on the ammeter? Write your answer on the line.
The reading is 0.5 A
